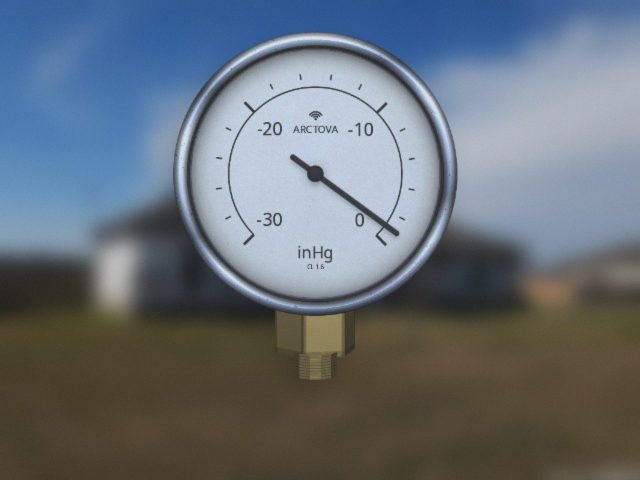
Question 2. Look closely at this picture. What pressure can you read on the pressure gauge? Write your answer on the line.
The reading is -1 inHg
